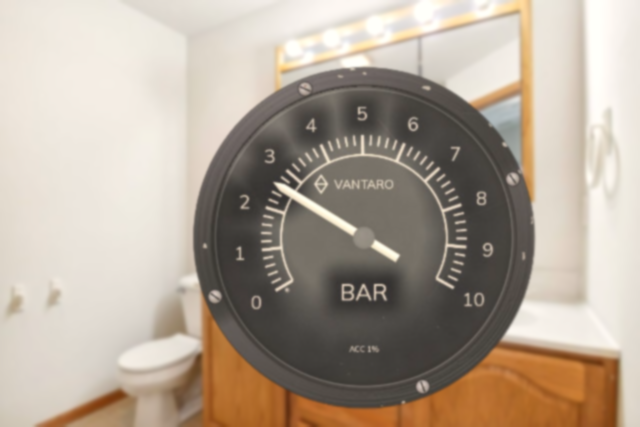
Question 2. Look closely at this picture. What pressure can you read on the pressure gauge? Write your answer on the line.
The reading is 2.6 bar
